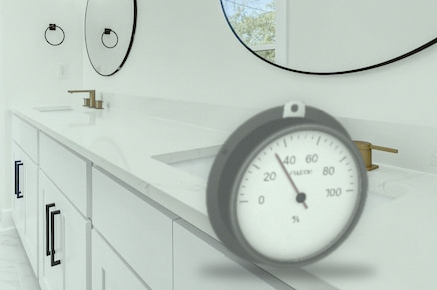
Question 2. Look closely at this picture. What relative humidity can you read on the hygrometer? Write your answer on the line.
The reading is 32 %
